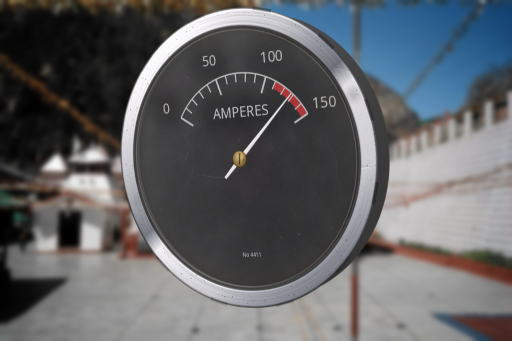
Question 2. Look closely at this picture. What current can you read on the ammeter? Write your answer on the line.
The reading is 130 A
